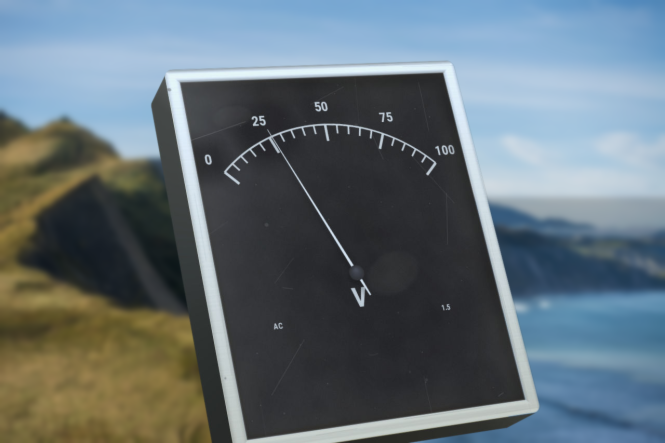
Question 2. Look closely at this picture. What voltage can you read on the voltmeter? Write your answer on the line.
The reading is 25 V
